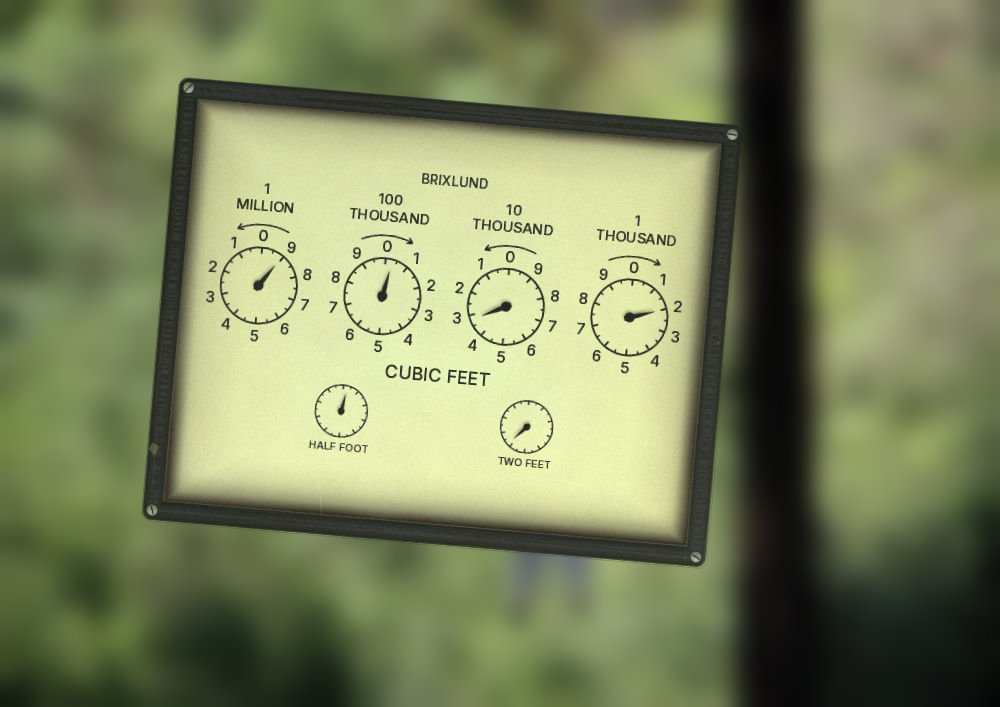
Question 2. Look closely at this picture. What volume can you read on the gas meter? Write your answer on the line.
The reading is 903200 ft³
